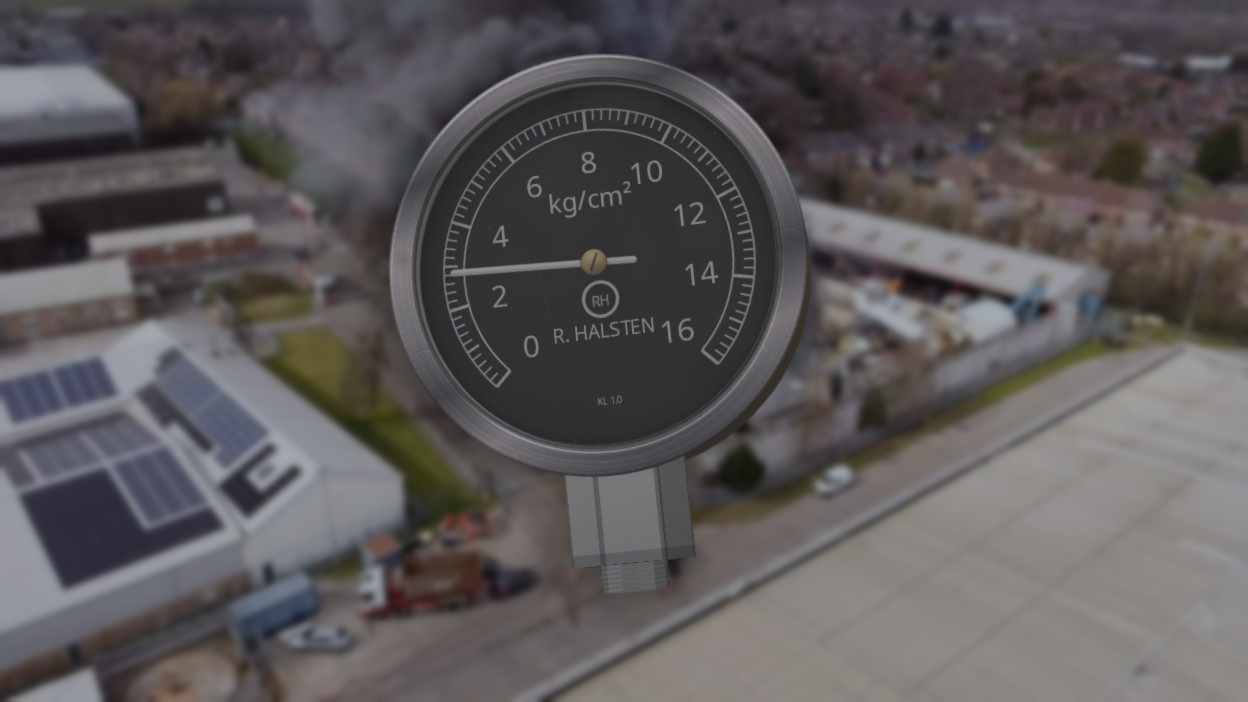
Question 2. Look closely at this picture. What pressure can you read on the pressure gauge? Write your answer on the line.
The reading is 2.8 kg/cm²
